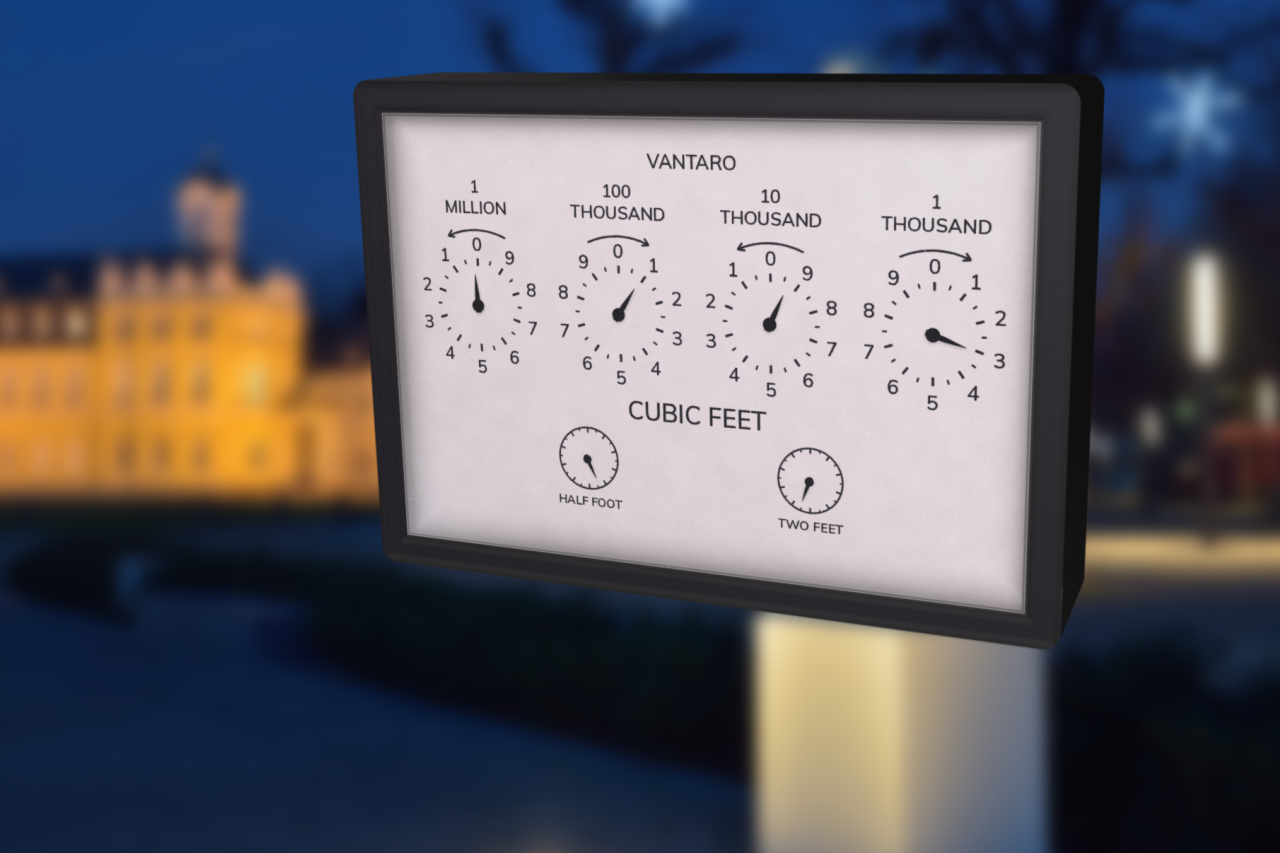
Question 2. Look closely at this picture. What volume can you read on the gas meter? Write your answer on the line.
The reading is 9300 ft³
